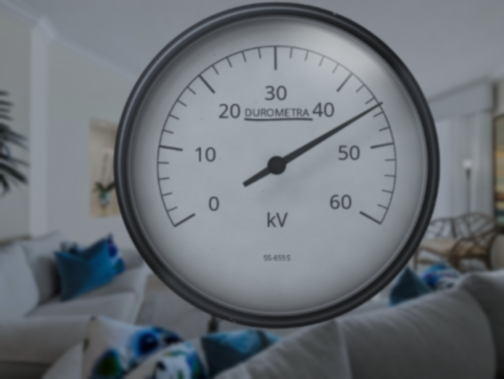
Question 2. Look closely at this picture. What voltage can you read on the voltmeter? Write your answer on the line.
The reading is 45 kV
